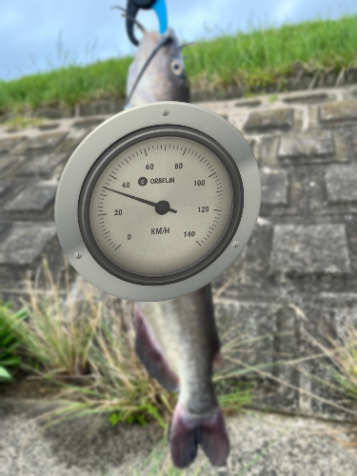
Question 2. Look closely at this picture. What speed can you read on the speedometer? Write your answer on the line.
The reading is 34 km/h
